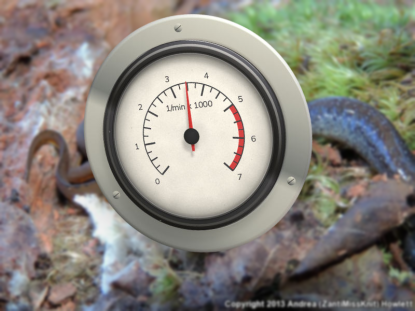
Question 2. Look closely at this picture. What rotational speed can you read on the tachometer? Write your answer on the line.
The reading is 3500 rpm
